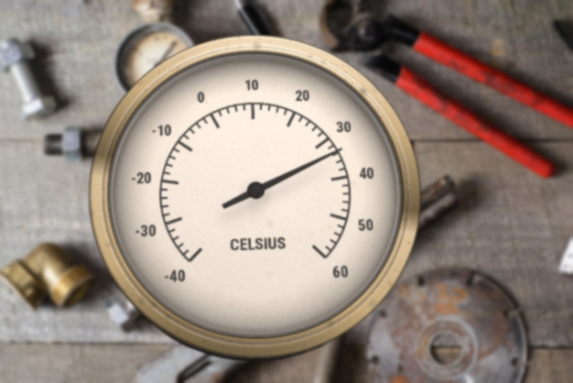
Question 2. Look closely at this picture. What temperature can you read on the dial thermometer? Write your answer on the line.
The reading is 34 °C
